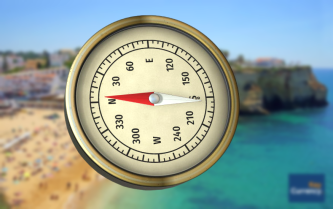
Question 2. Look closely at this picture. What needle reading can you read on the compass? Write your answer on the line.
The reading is 5 °
